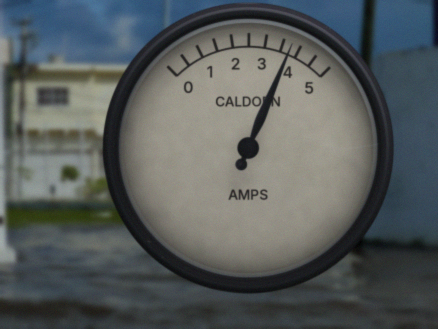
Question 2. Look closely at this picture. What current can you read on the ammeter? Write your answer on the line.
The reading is 3.75 A
